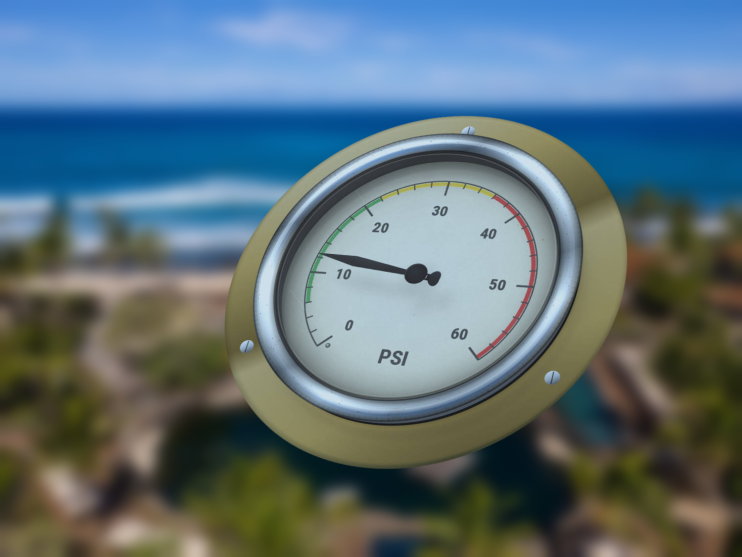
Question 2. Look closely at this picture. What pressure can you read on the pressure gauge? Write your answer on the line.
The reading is 12 psi
